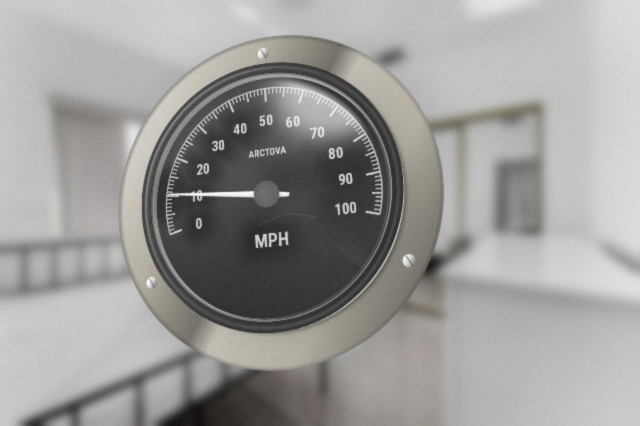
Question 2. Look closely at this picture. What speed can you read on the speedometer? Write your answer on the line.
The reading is 10 mph
